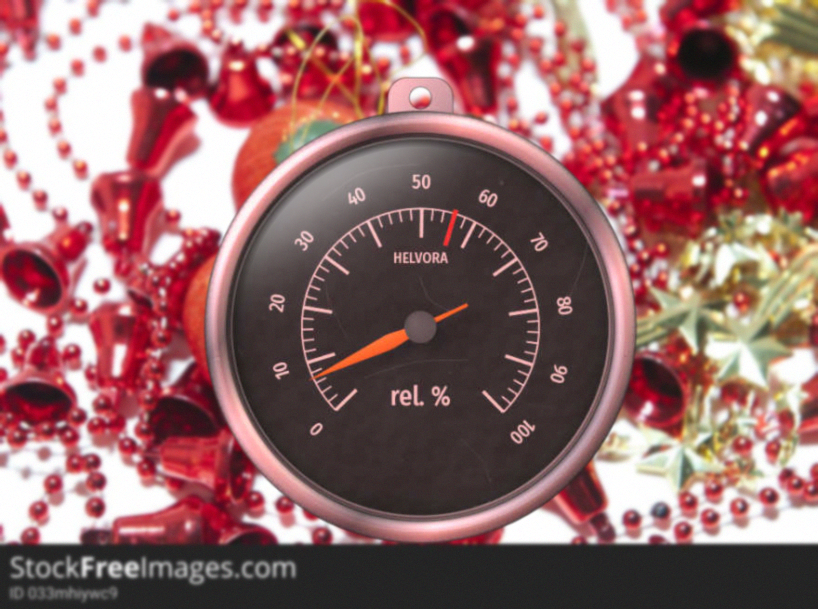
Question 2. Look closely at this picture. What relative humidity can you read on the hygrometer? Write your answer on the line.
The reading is 7 %
